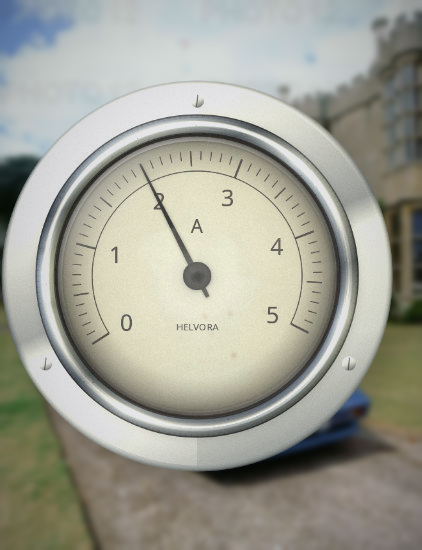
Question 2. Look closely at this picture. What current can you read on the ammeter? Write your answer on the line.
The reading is 2 A
